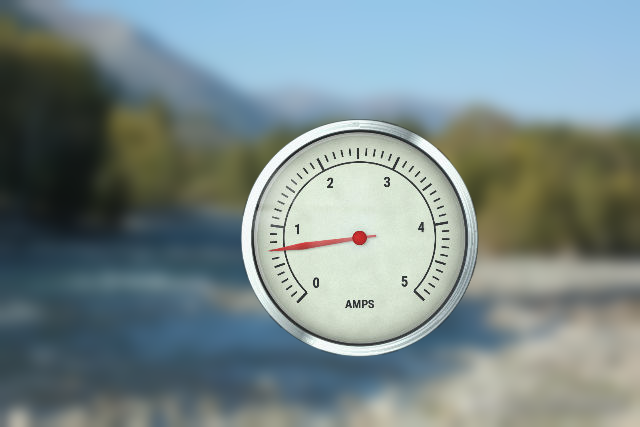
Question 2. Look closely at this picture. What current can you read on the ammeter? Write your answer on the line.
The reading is 0.7 A
